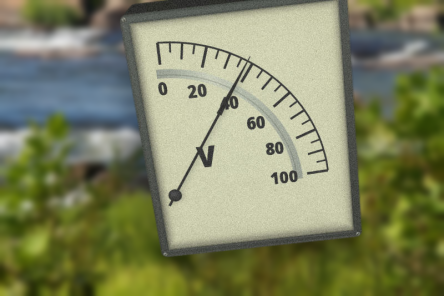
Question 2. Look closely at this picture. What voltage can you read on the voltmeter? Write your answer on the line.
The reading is 37.5 V
